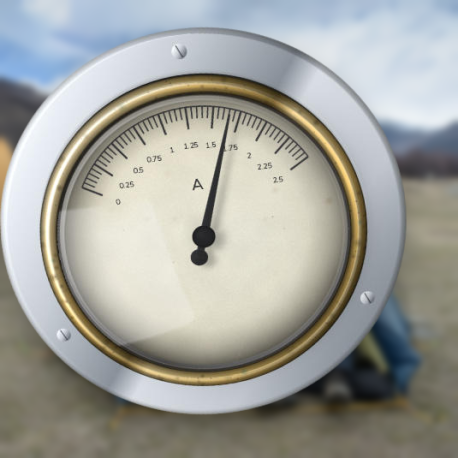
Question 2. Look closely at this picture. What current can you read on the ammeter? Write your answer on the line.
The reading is 1.65 A
